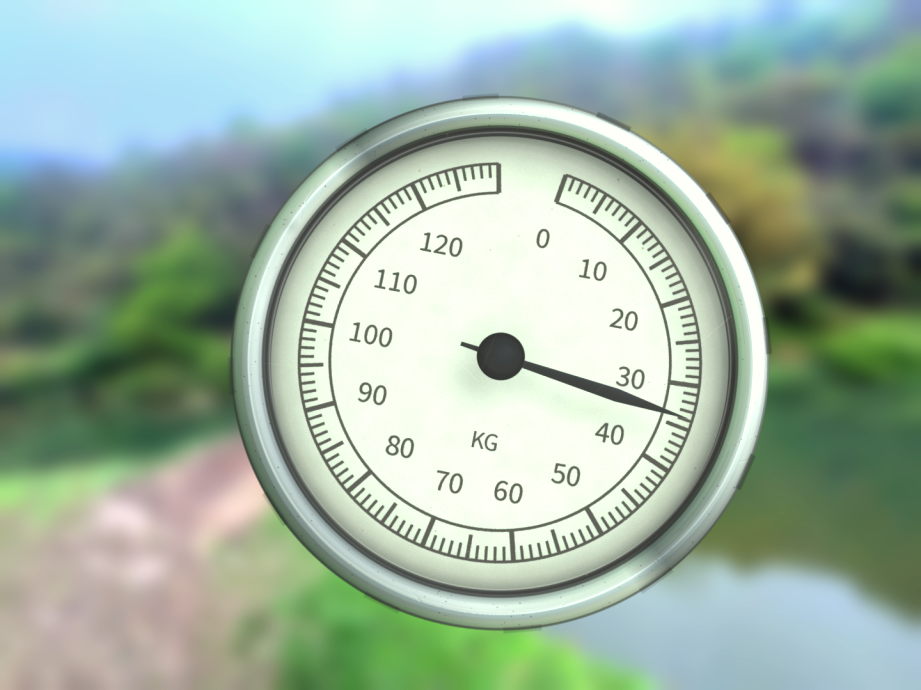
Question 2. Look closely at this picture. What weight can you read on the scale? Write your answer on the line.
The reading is 34 kg
